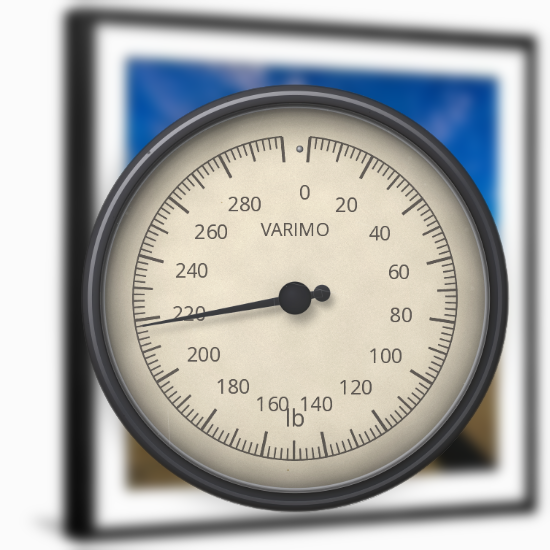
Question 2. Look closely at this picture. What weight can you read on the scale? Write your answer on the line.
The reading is 218 lb
